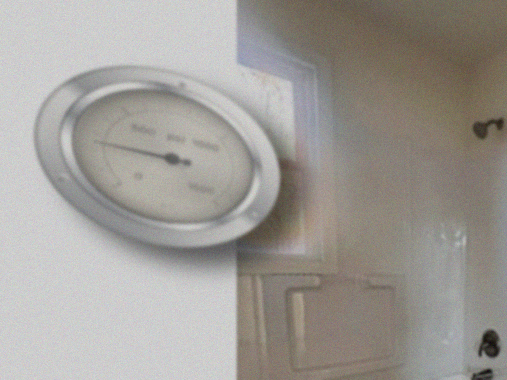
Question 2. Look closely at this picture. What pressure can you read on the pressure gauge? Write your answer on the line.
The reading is 250 psi
